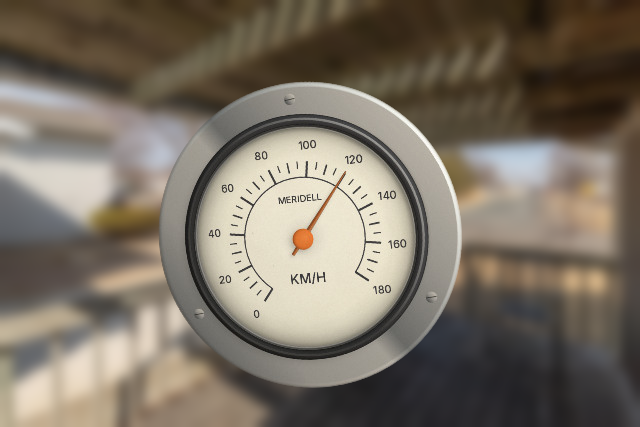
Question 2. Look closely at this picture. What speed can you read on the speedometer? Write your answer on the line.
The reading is 120 km/h
